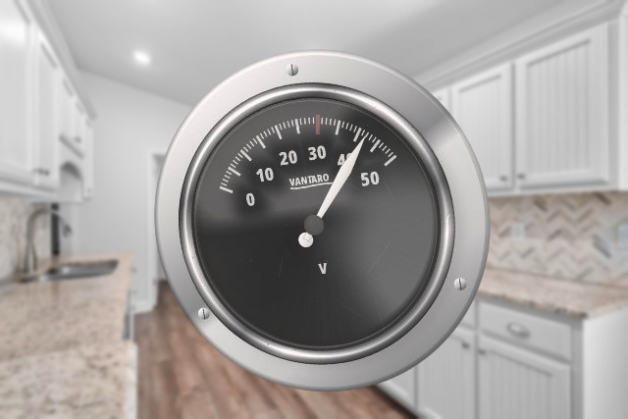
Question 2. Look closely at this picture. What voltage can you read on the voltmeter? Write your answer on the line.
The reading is 42 V
